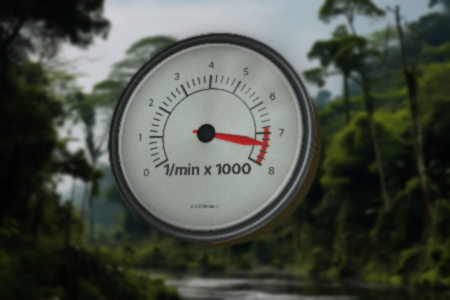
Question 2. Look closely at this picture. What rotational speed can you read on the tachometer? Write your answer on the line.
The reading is 7400 rpm
